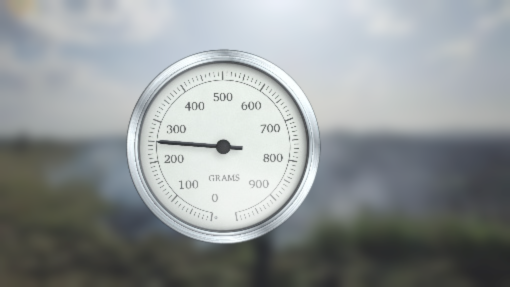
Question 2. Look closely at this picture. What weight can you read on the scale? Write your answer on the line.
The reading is 250 g
